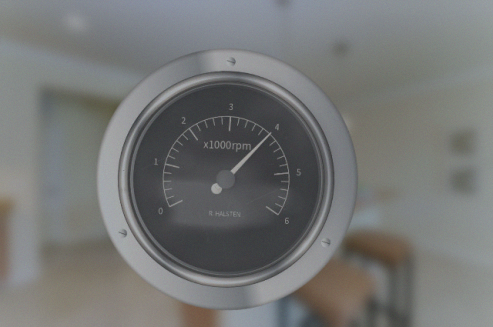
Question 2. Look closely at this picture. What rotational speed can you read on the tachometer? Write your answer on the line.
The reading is 4000 rpm
